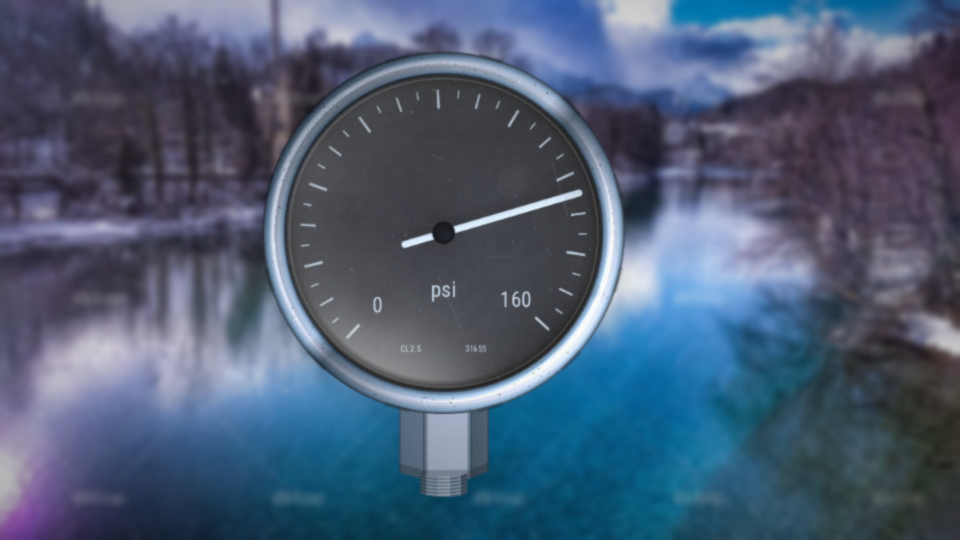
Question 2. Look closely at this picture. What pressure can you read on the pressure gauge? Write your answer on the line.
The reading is 125 psi
